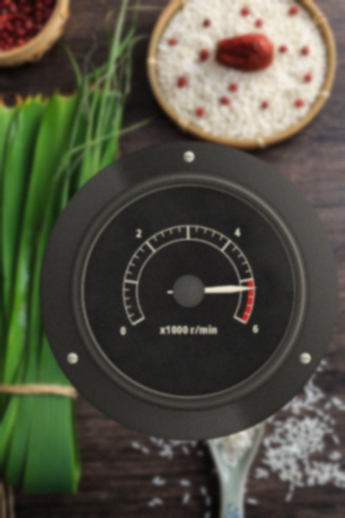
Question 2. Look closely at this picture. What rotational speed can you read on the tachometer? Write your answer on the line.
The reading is 5200 rpm
